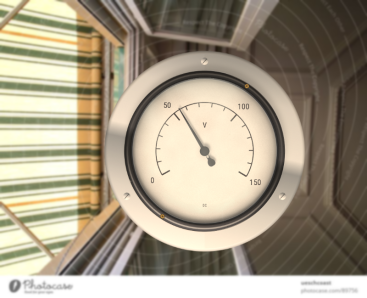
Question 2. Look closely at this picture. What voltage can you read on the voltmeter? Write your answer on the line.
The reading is 55 V
